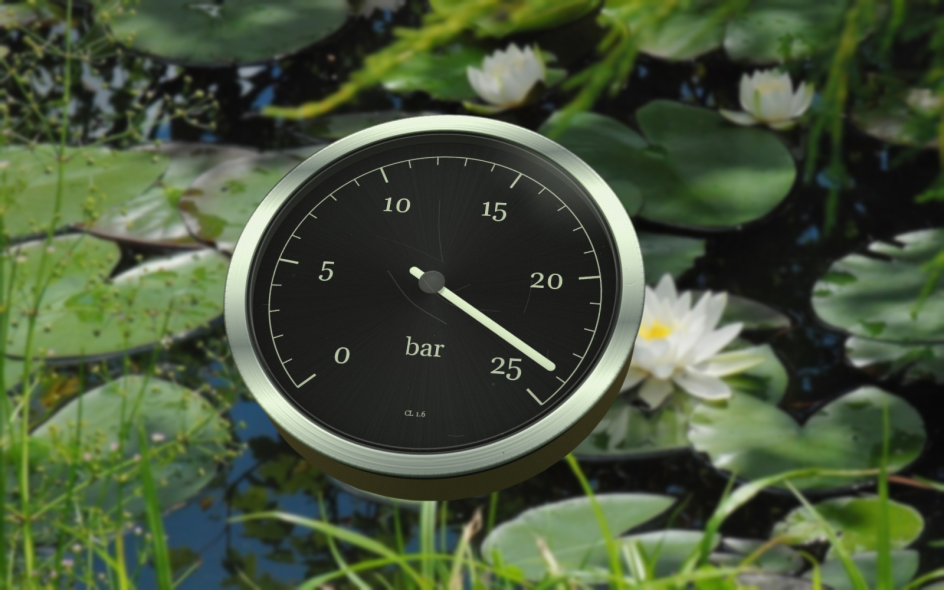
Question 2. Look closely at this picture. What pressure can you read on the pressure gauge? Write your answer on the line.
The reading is 24 bar
